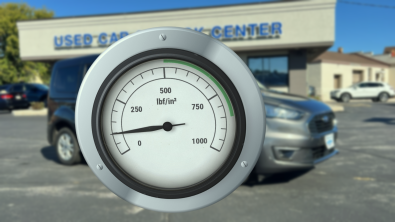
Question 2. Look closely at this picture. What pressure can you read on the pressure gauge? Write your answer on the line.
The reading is 100 psi
